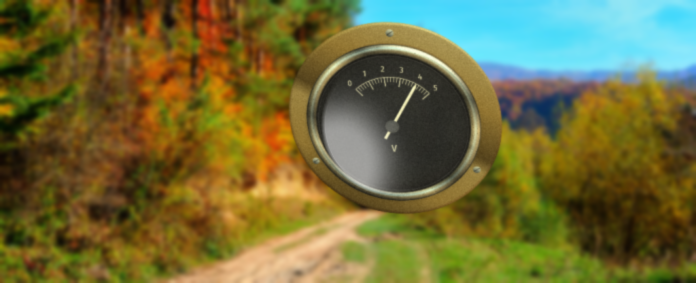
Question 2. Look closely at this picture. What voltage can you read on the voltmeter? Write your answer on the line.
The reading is 4 V
